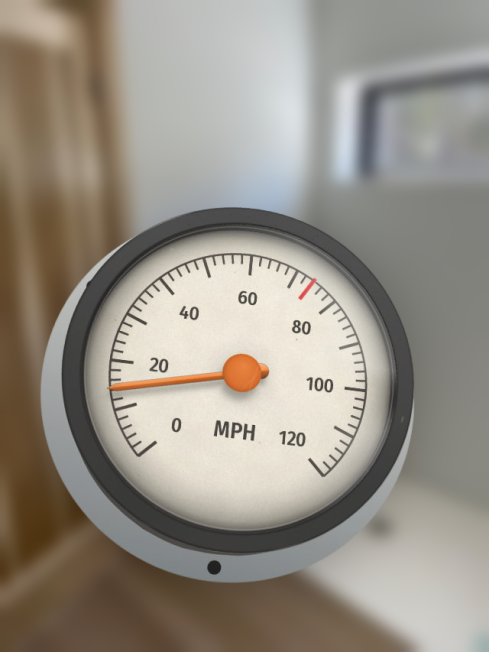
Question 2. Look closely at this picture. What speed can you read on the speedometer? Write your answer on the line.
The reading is 14 mph
